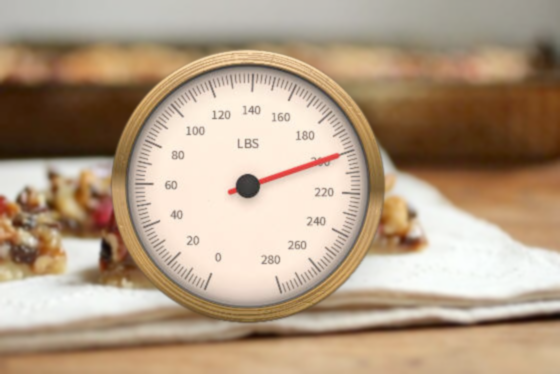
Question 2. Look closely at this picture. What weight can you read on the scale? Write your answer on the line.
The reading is 200 lb
